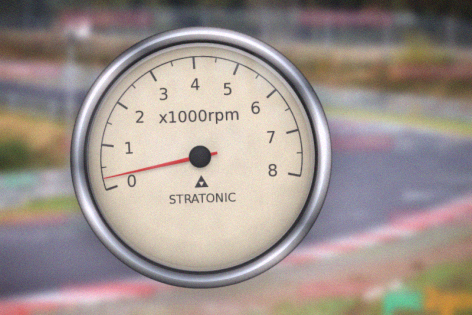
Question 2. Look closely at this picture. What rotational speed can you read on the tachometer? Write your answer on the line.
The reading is 250 rpm
